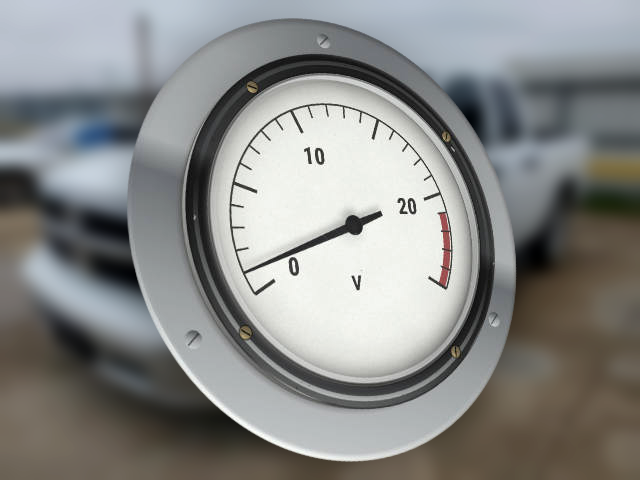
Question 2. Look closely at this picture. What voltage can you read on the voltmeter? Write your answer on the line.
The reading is 1 V
